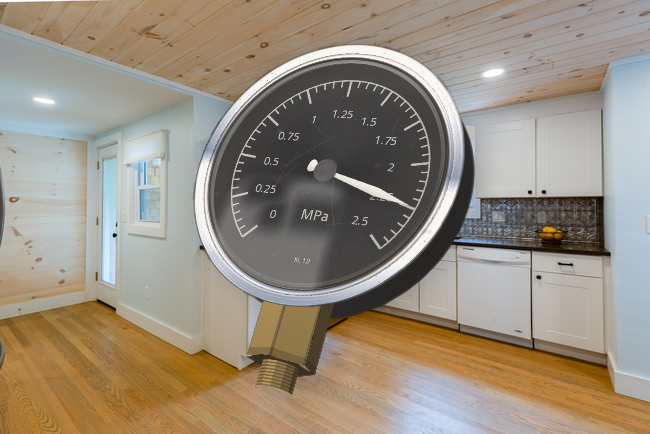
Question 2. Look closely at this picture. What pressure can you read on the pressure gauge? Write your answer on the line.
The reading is 2.25 MPa
